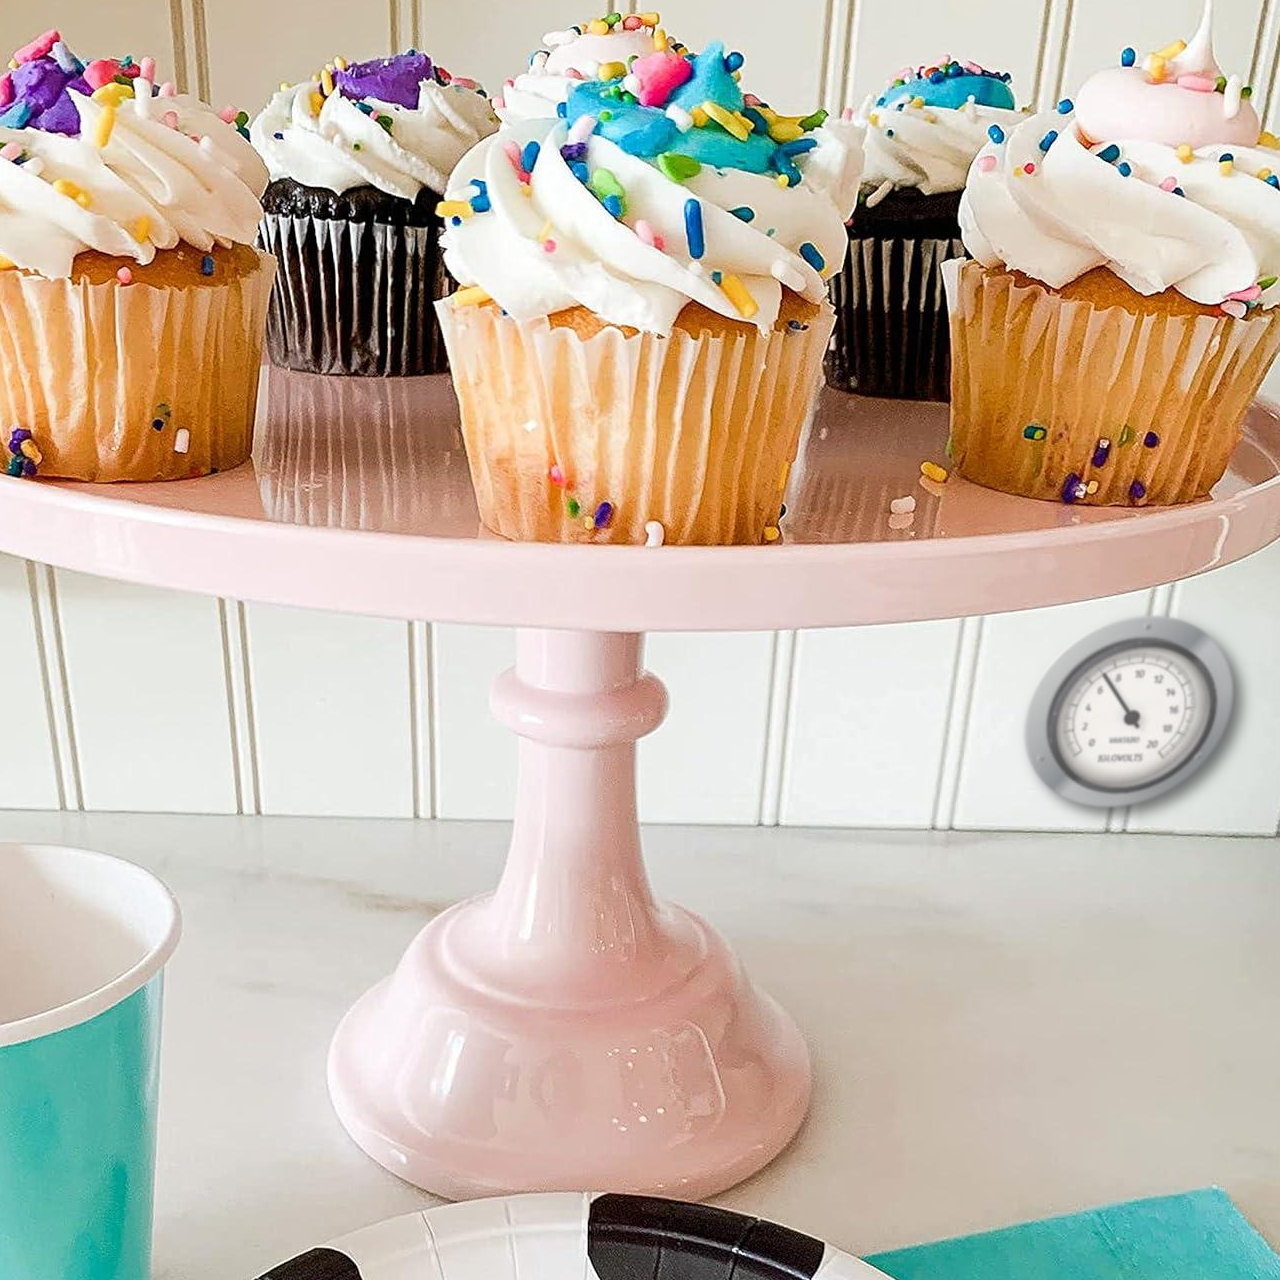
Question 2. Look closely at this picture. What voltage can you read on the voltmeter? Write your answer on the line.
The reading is 7 kV
